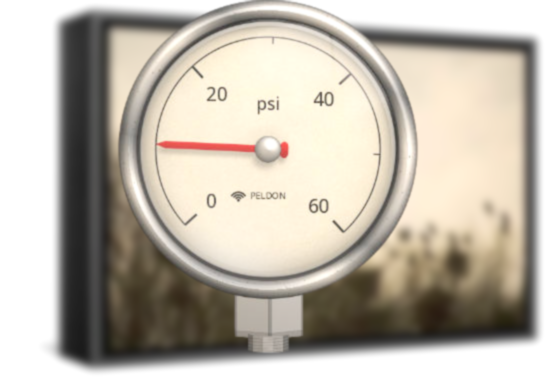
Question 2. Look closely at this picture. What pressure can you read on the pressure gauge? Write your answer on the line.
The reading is 10 psi
